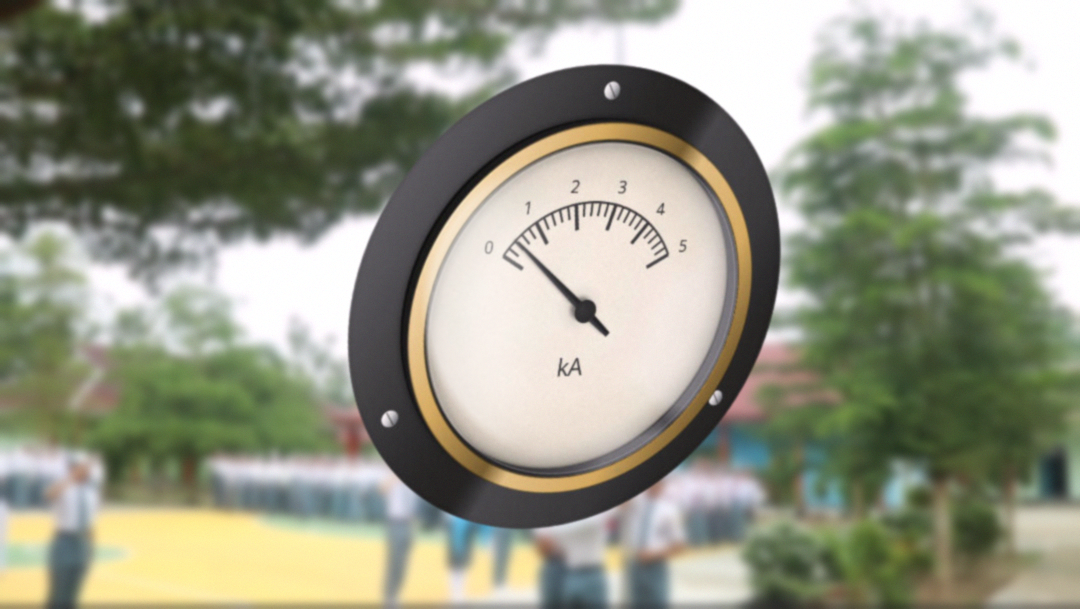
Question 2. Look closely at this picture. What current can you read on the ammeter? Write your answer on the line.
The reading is 0.4 kA
